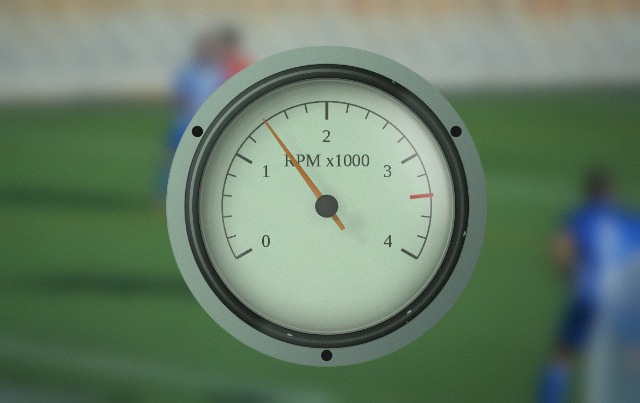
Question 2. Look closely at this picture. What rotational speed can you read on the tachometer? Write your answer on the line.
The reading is 1400 rpm
